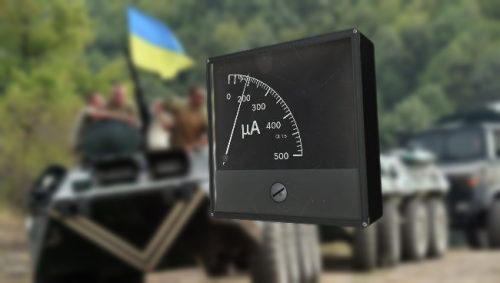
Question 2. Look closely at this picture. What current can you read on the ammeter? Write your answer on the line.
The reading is 200 µA
